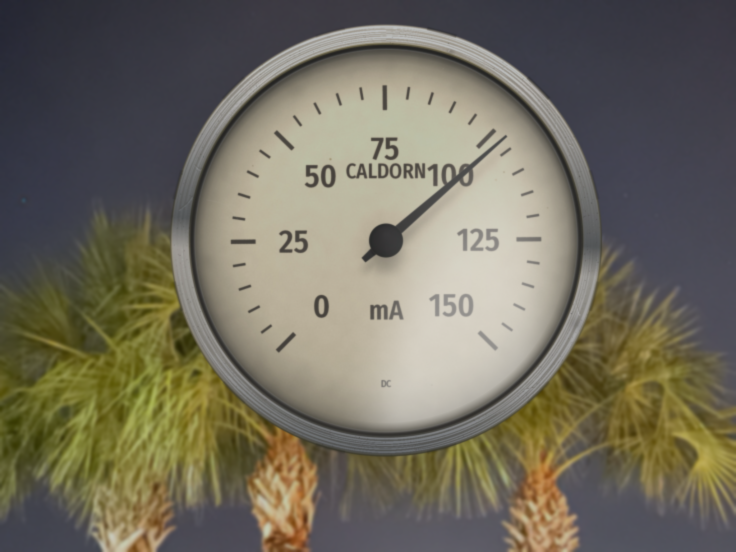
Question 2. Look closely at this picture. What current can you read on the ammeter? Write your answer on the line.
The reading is 102.5 mA
